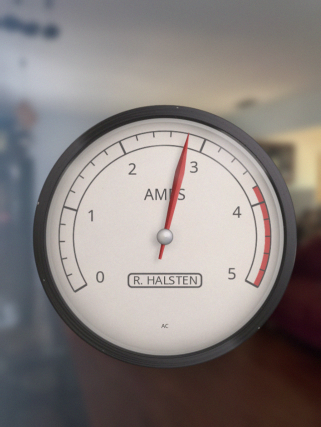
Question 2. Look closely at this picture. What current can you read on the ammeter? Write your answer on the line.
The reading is 2.8 A
